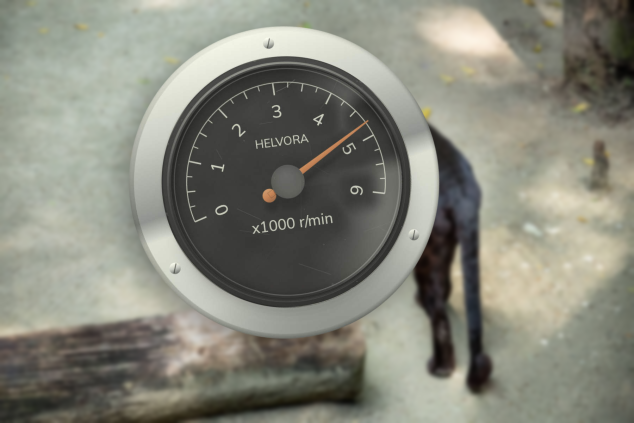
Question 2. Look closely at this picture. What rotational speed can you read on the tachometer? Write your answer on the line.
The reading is 4750 rpm
